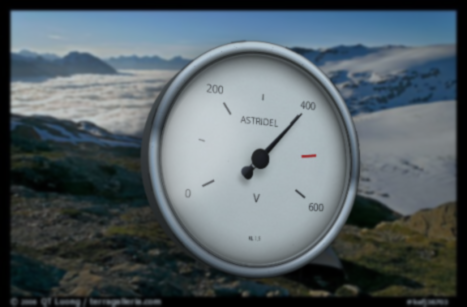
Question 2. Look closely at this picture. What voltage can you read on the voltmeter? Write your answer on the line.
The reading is 400 V
